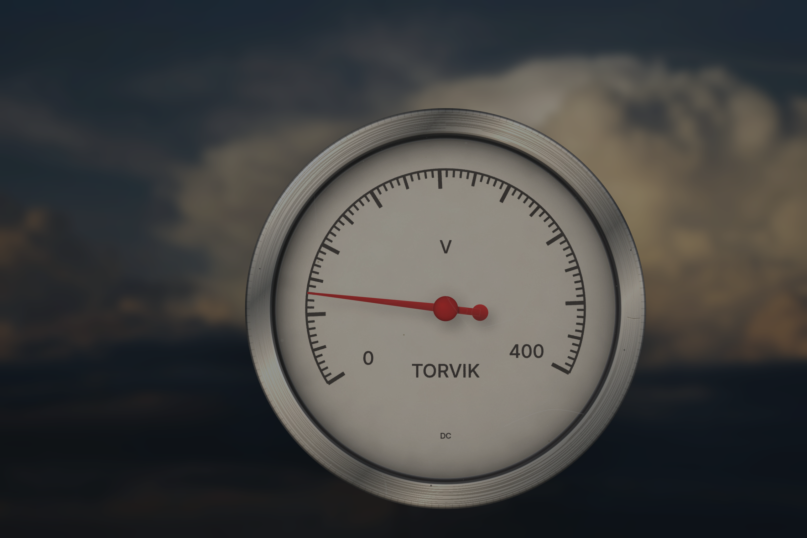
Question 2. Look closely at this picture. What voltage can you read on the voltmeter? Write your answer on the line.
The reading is 65 V
